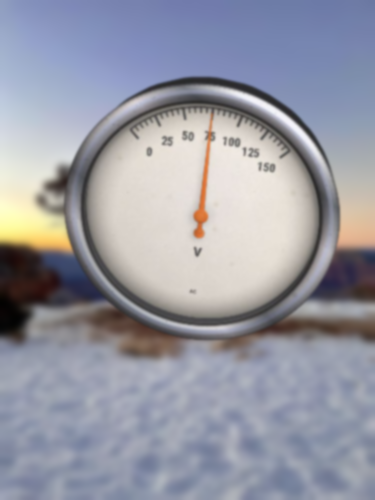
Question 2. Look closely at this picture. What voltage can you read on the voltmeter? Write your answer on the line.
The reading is 75 V
